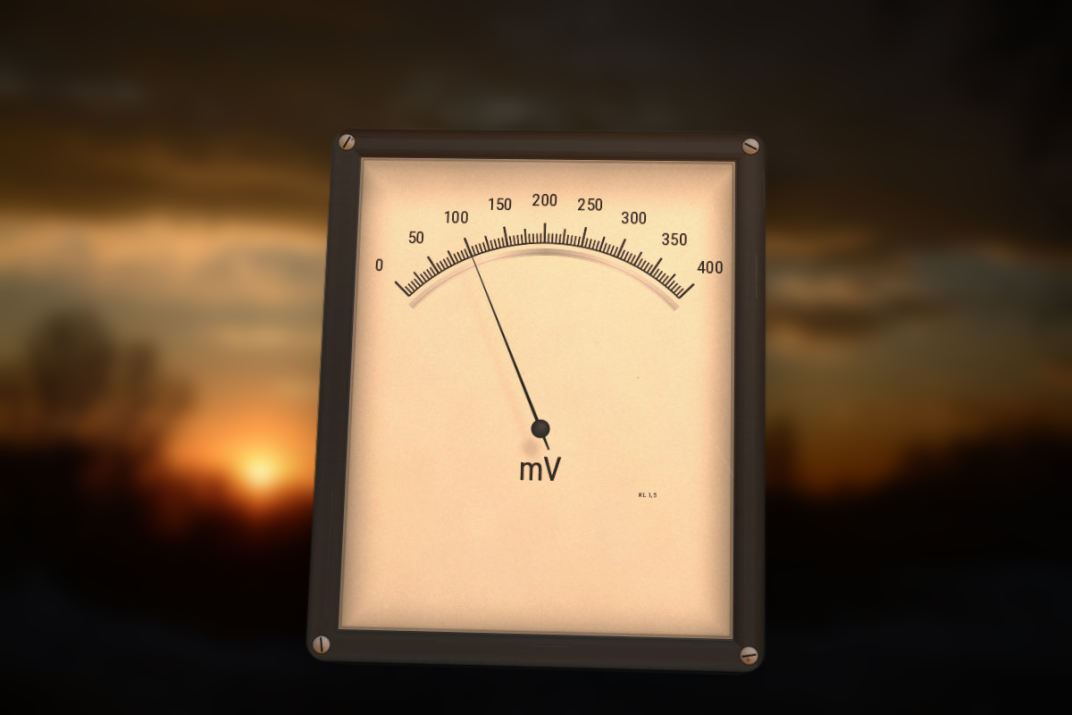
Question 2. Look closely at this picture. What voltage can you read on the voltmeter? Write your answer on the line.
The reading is 100 mV
